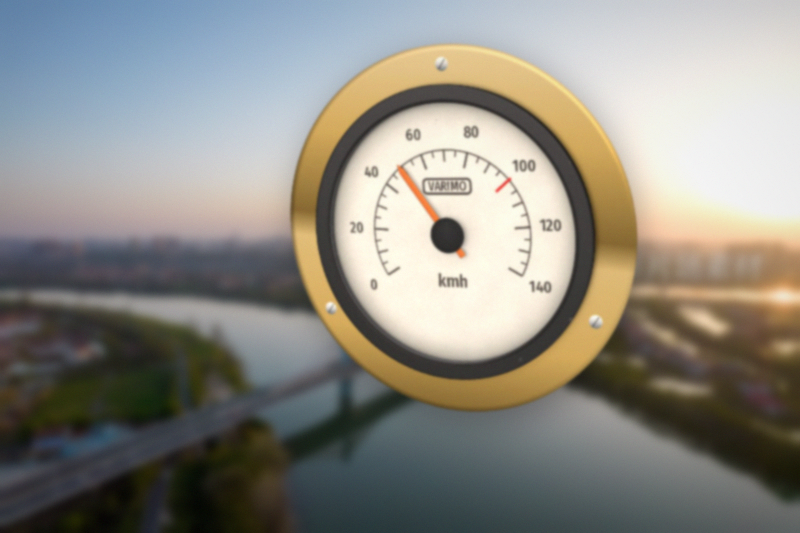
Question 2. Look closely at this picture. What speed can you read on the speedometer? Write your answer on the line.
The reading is 50 km/h
